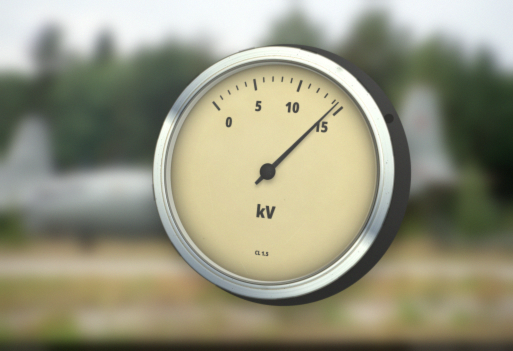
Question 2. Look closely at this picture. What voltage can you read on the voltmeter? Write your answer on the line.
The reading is 14.5 kV
